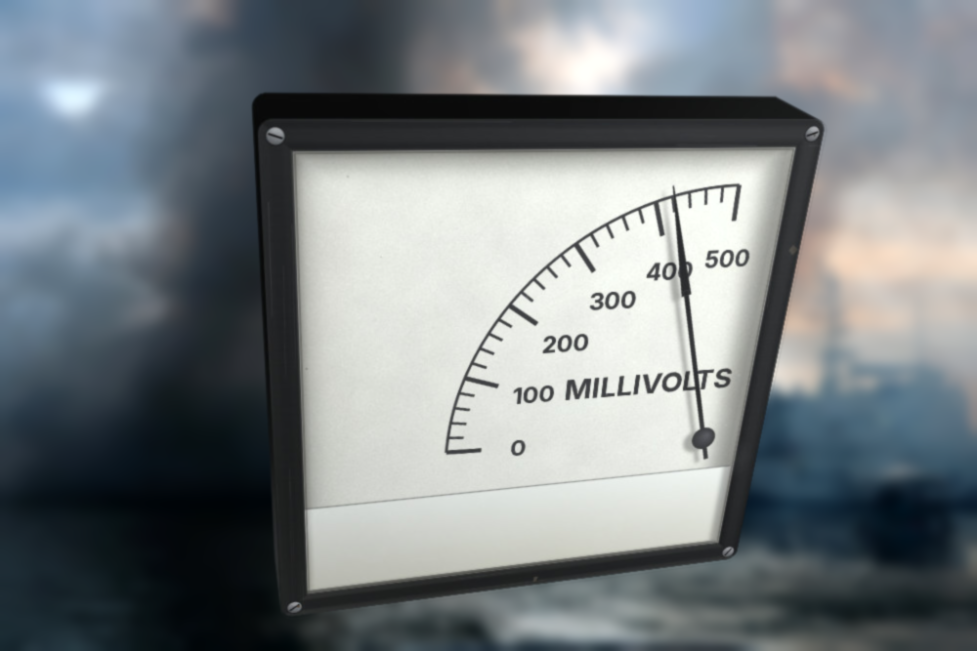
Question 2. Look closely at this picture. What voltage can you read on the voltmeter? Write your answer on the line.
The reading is 420 mV
